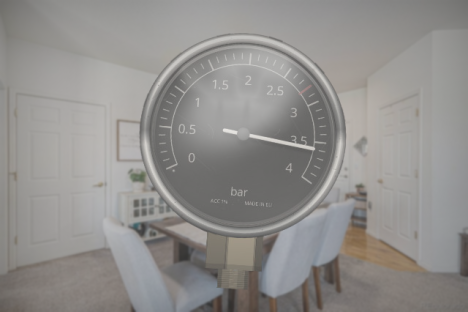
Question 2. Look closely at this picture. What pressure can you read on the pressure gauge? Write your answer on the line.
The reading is 3.6 bar
